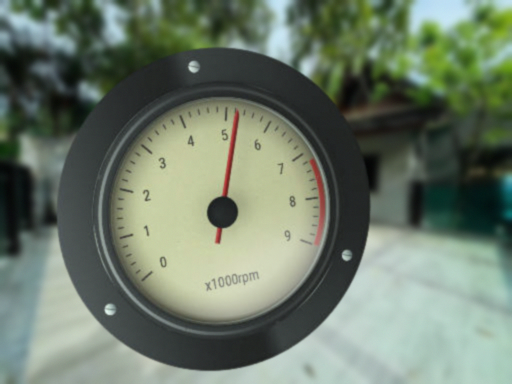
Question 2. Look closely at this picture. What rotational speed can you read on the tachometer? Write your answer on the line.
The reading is 5200 rpm
